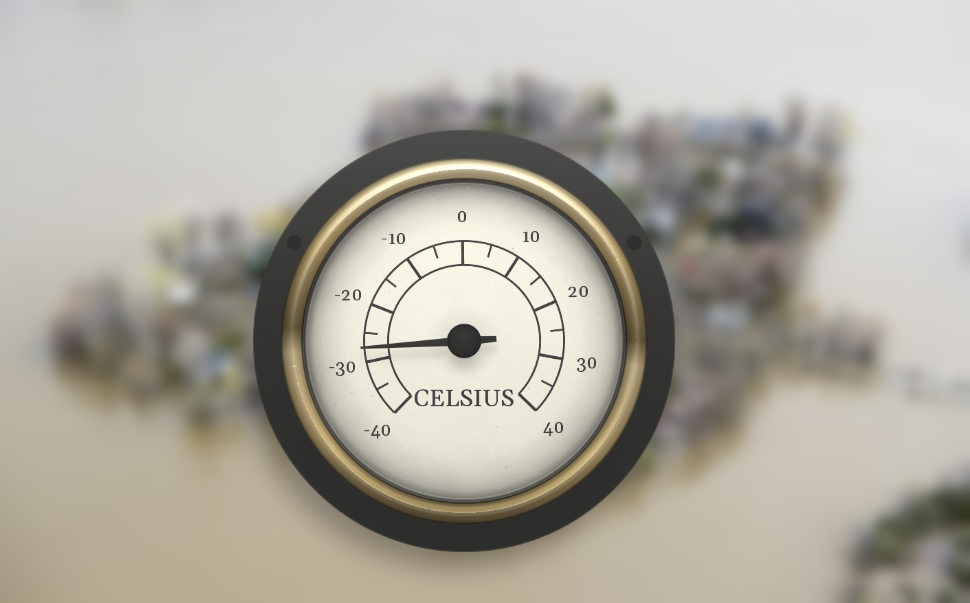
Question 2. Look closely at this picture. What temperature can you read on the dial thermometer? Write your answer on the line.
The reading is -27.5 °C
